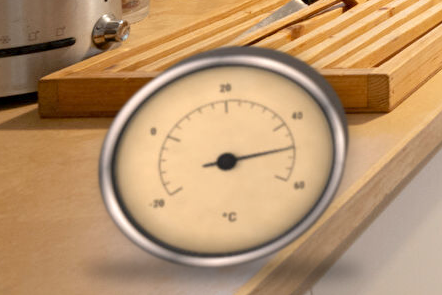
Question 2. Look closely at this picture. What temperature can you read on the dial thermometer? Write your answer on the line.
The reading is 48 °C
